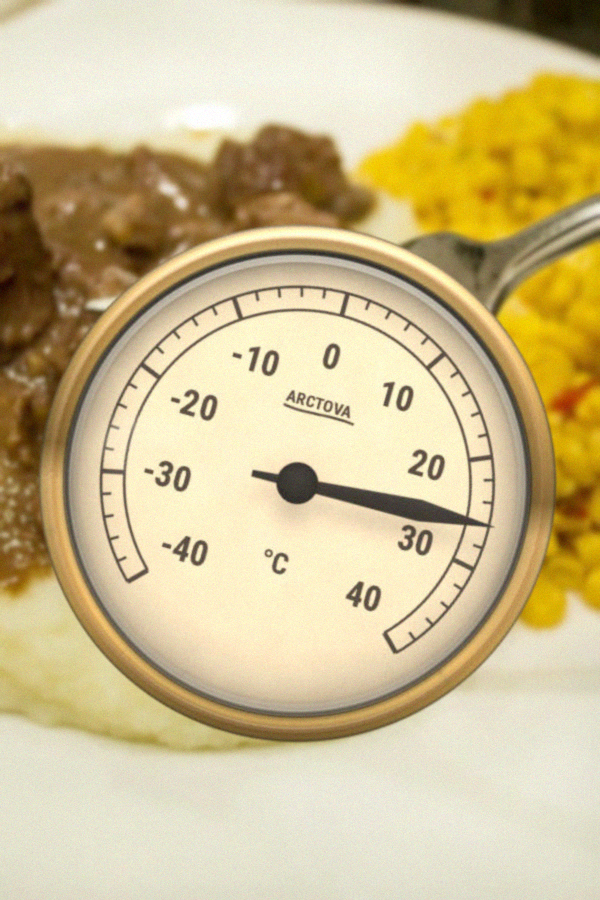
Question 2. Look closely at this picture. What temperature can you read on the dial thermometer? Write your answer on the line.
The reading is 26 °C
